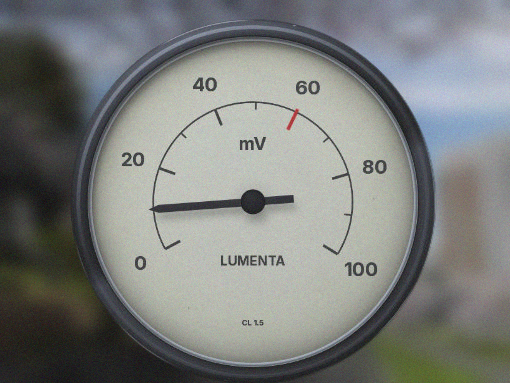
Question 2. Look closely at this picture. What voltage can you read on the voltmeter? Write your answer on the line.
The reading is 10 mV
